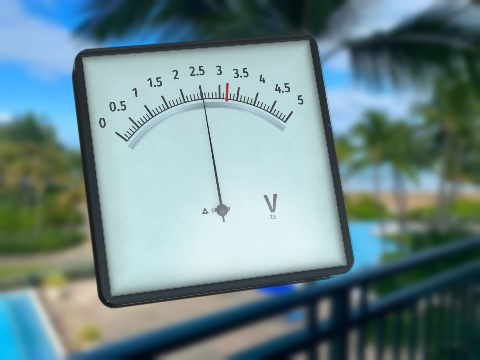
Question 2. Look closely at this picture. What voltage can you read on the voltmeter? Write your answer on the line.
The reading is 2.5 V
